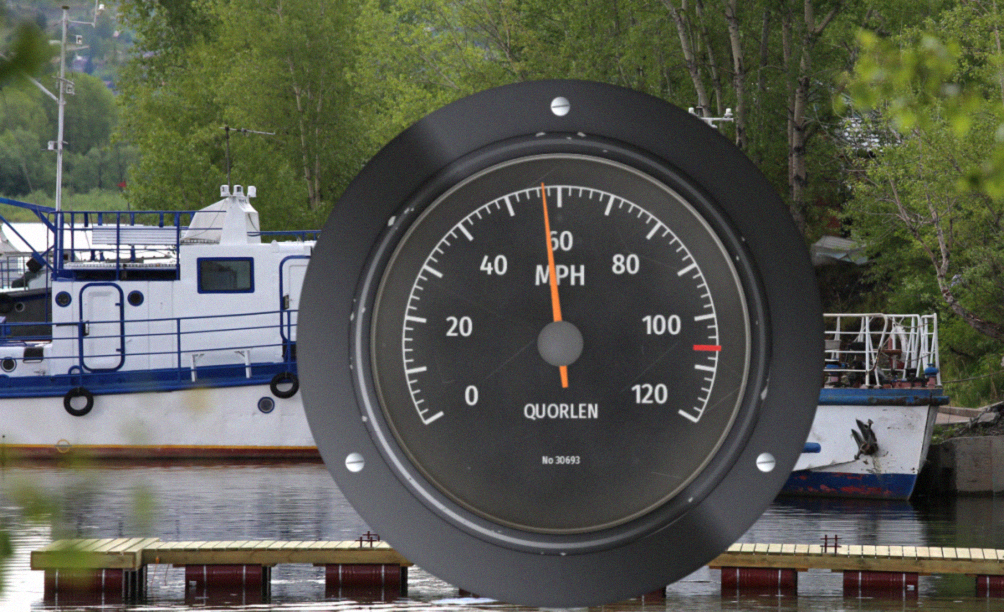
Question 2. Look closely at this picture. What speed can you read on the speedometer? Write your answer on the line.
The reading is 57 mph
